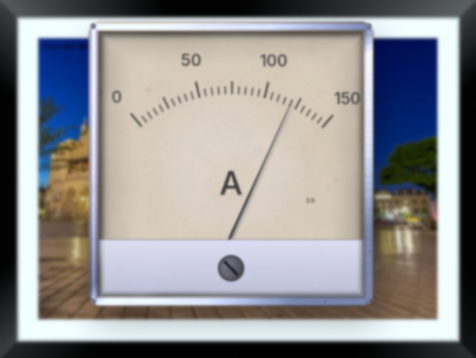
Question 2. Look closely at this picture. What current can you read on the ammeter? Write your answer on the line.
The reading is 120 A
